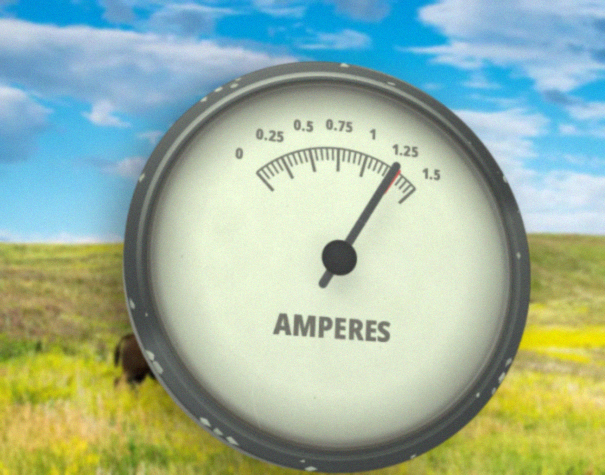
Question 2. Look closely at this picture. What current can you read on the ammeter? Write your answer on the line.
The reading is 1.25 A
